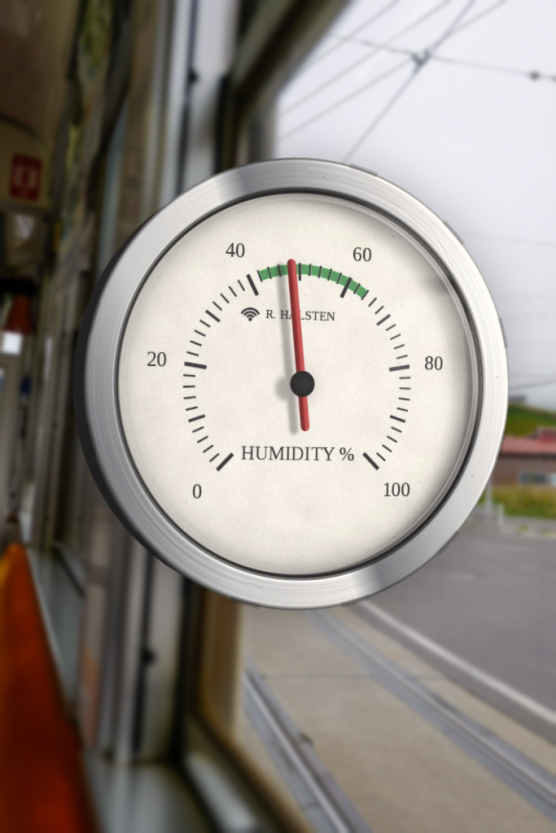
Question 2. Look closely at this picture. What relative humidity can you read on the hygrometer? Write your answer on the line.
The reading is 48 %
